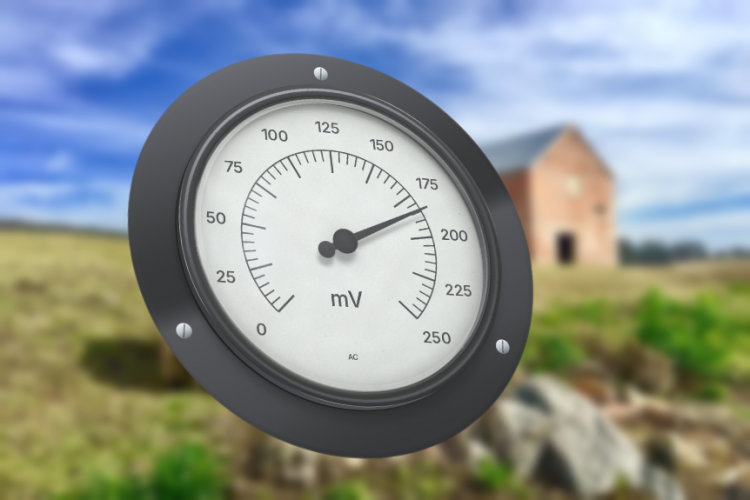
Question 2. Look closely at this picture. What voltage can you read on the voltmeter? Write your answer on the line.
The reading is 185 mV
